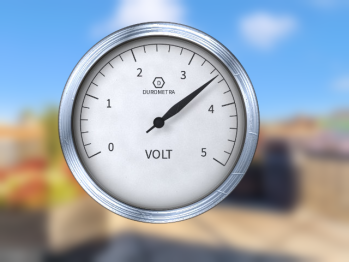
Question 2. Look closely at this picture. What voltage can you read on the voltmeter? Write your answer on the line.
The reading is 3.5 V
